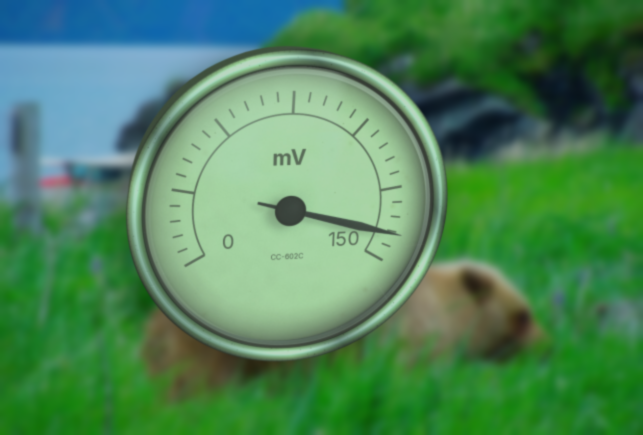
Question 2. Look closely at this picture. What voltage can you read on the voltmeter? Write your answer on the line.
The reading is 140 mV
